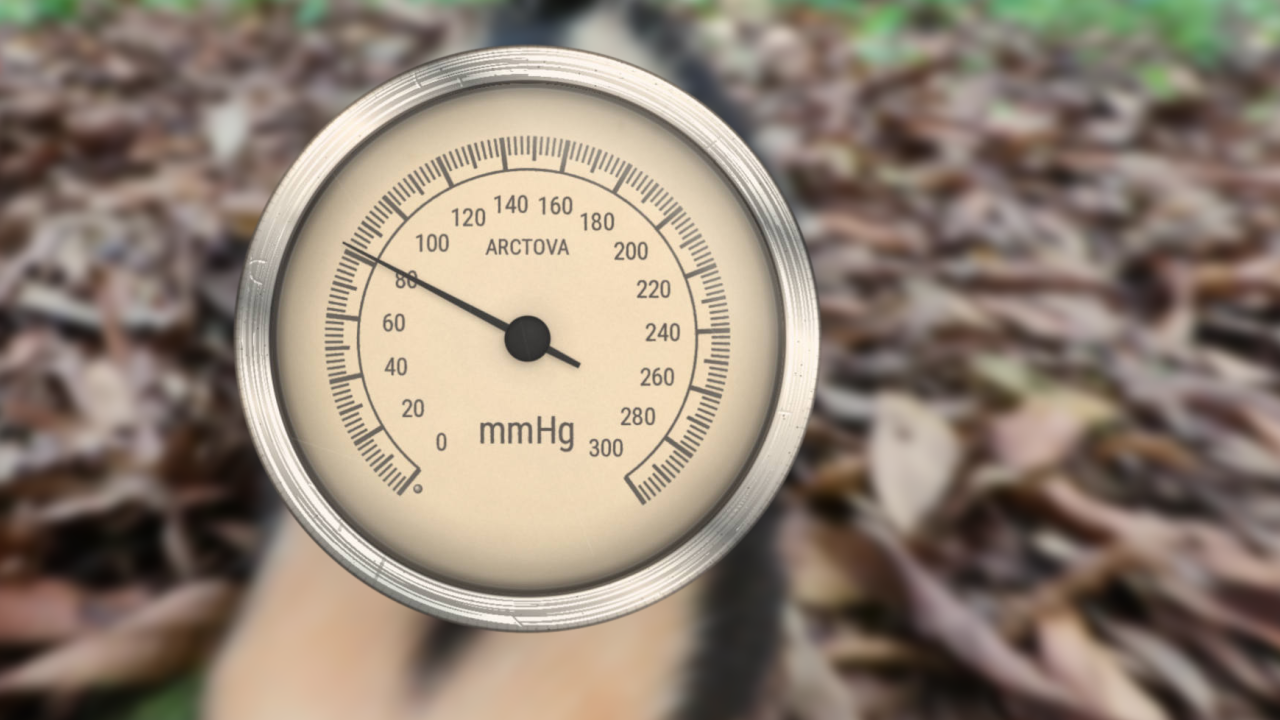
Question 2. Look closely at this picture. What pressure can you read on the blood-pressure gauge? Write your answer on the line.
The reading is 82 mmHg
